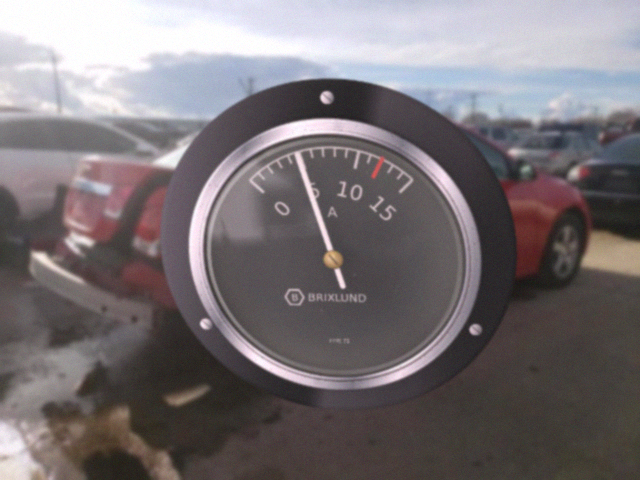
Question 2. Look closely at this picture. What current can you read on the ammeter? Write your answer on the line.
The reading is 5 A
